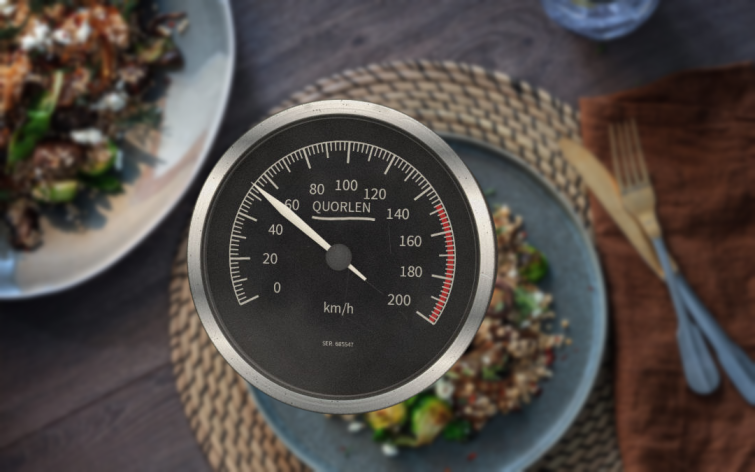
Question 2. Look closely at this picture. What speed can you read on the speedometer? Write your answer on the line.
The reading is 54 km/h
